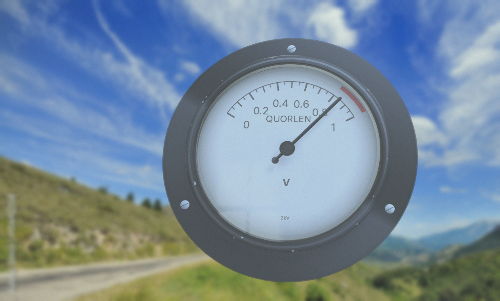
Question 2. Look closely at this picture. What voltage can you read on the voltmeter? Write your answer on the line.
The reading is 0.85 V
